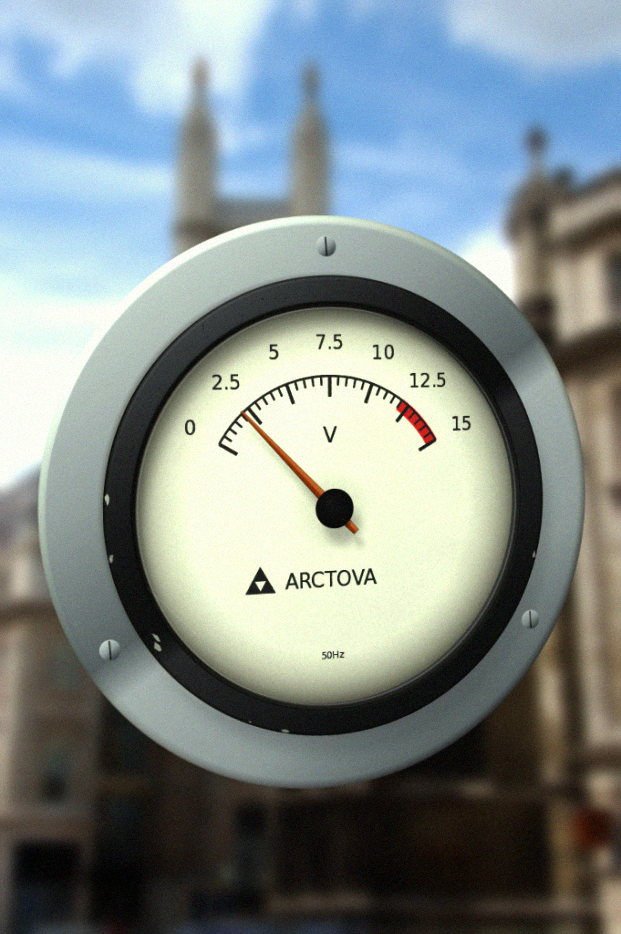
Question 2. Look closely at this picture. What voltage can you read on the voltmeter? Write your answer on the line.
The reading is 2 V
